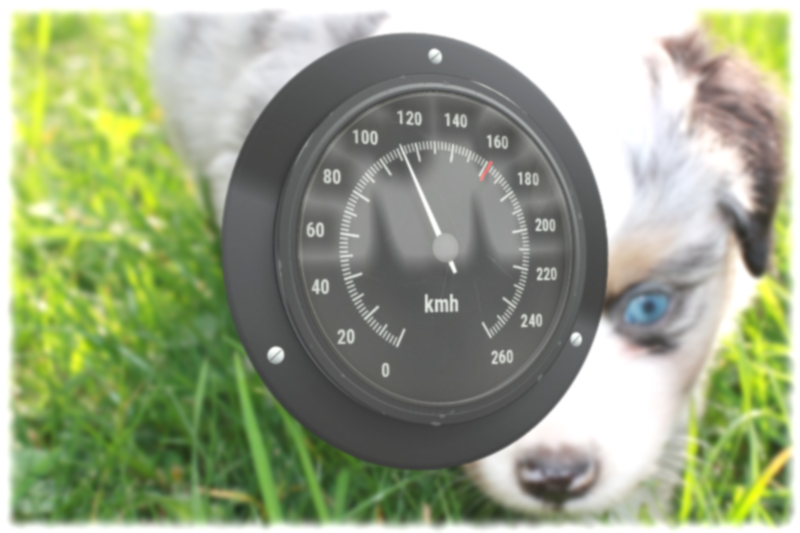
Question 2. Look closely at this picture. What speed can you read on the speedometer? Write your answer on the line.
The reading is 110 km/h
